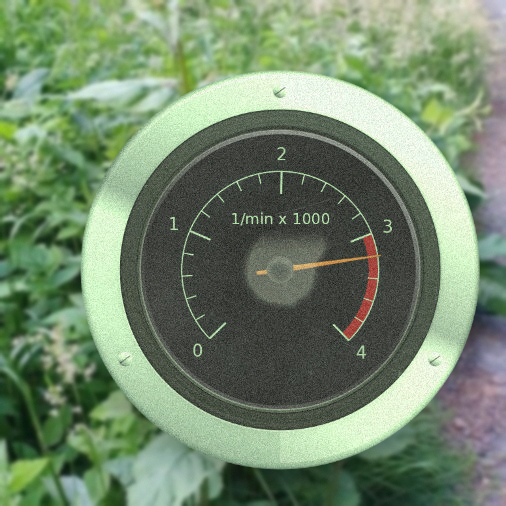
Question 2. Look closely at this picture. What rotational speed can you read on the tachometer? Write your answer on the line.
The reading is 3200 rpm
